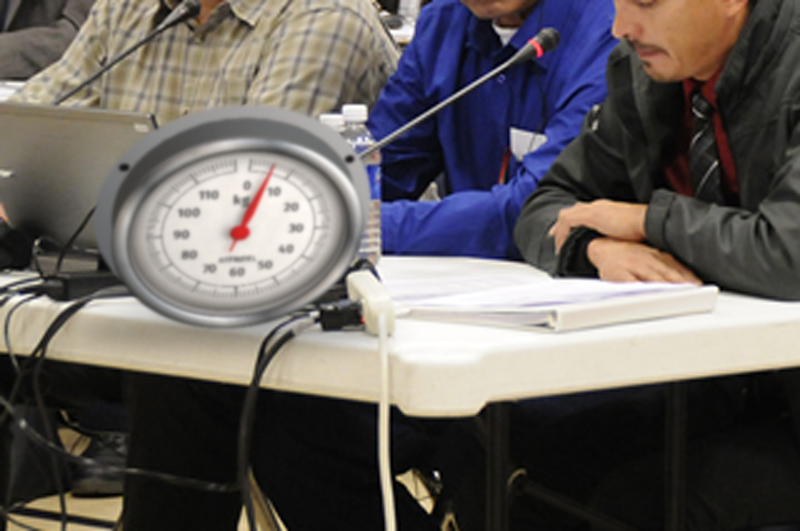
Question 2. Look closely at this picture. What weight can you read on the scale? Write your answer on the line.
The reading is 5 kg
